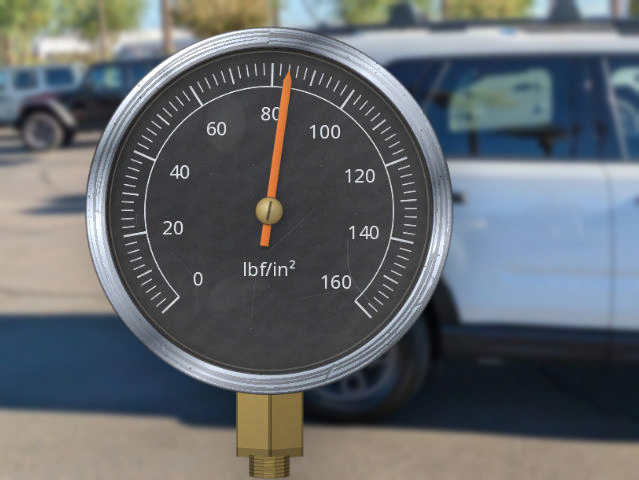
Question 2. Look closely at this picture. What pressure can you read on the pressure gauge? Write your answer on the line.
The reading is 84 psi
